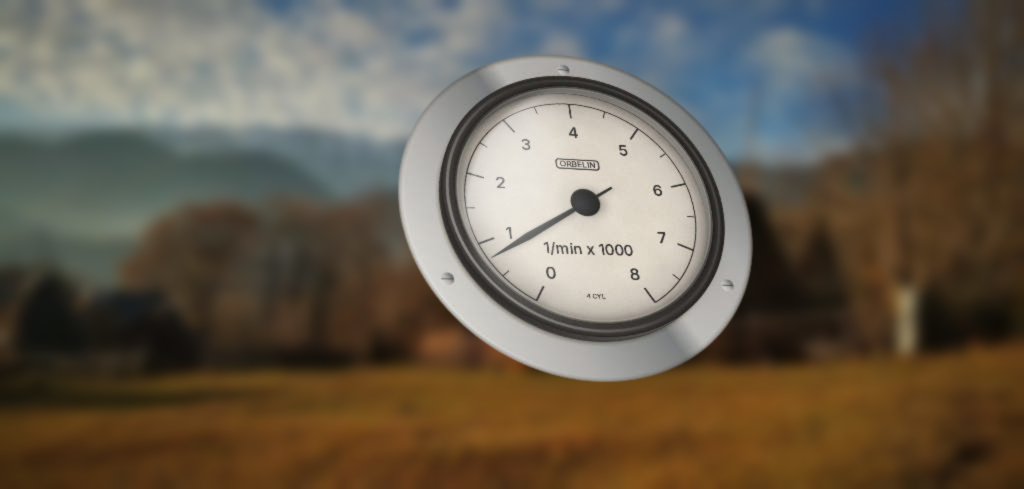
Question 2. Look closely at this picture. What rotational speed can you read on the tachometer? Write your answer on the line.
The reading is 750 rpm
